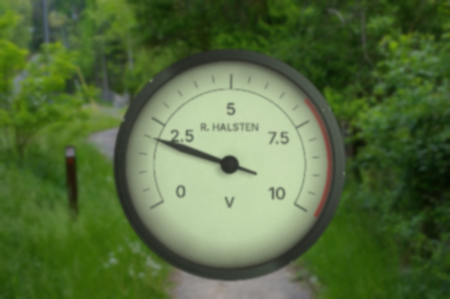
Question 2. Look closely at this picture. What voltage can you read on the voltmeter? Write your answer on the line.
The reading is 2 V
